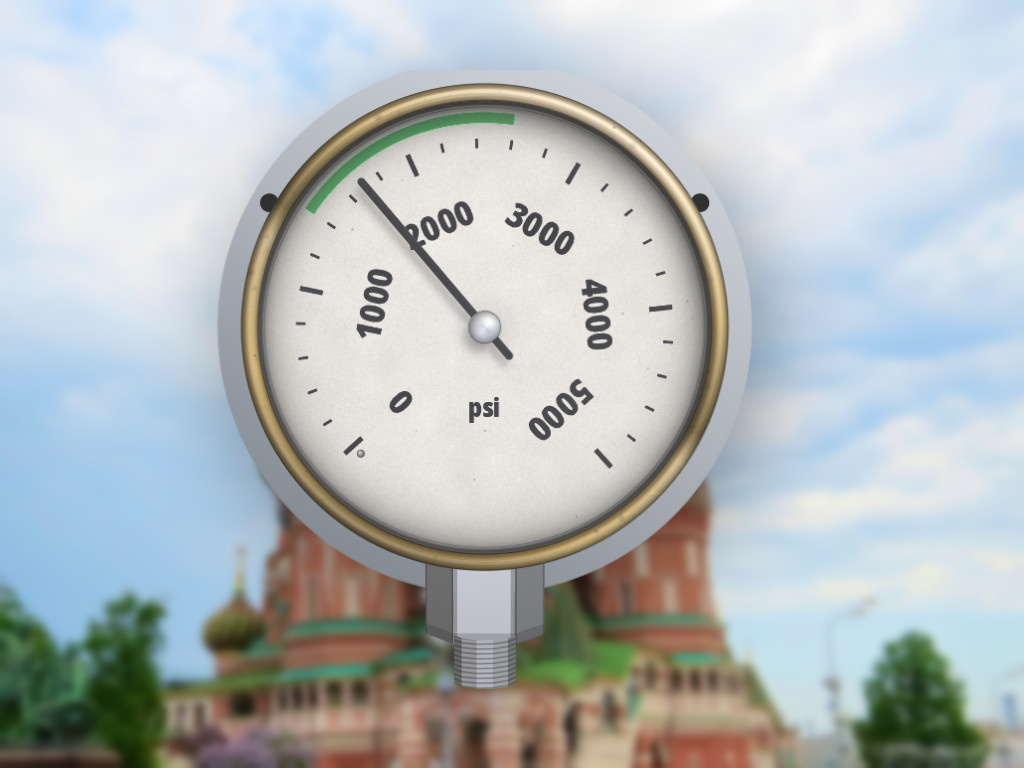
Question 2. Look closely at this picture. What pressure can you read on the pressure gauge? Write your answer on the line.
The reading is 1700 psi
